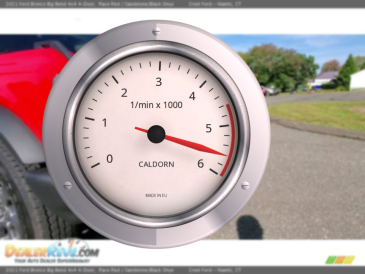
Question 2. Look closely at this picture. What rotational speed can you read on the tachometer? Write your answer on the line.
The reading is 5600 rpm
